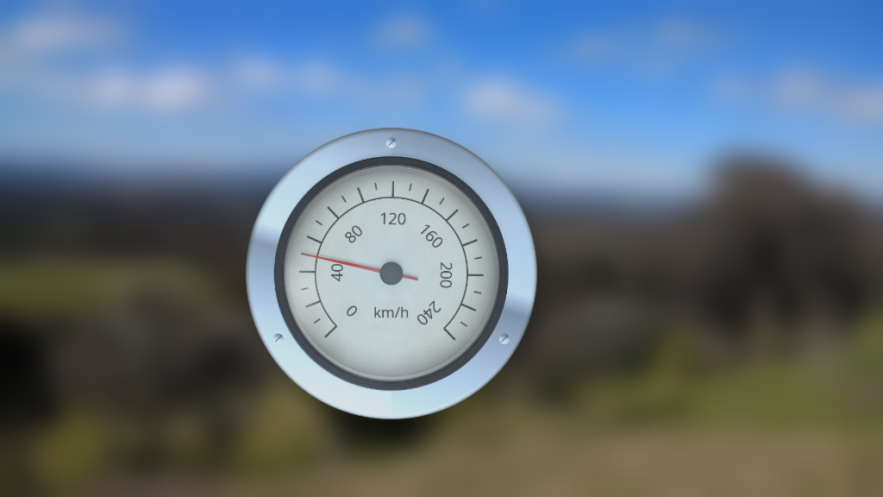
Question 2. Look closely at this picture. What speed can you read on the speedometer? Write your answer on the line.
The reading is 50 km/h
